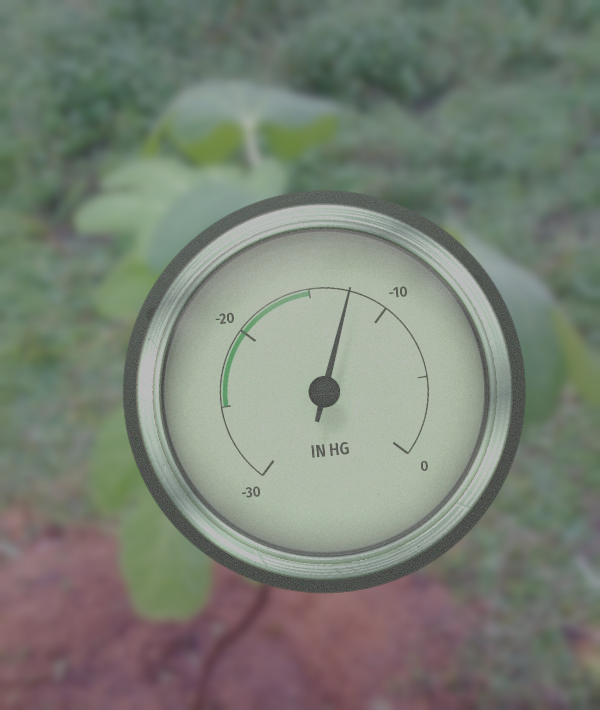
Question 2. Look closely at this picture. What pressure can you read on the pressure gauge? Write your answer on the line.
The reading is -12.5 inHg
